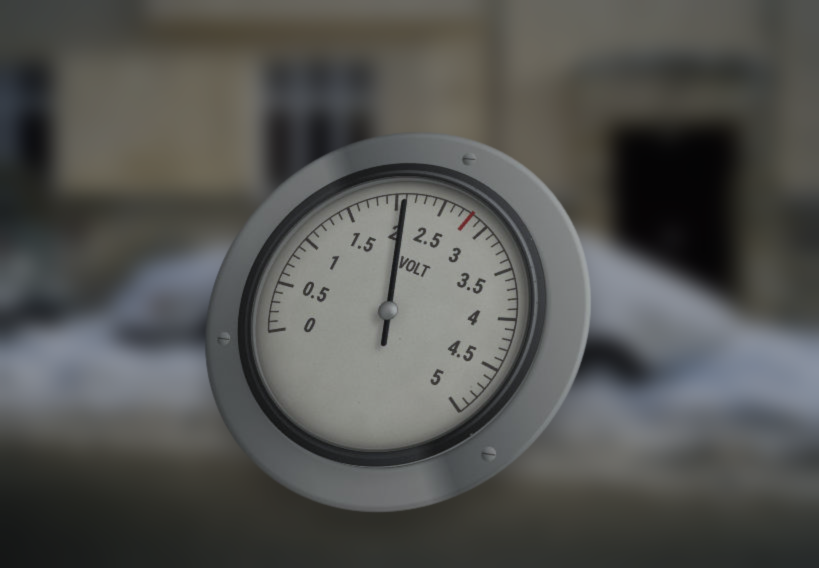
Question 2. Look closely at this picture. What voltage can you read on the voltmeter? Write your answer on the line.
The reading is 2.1 V
